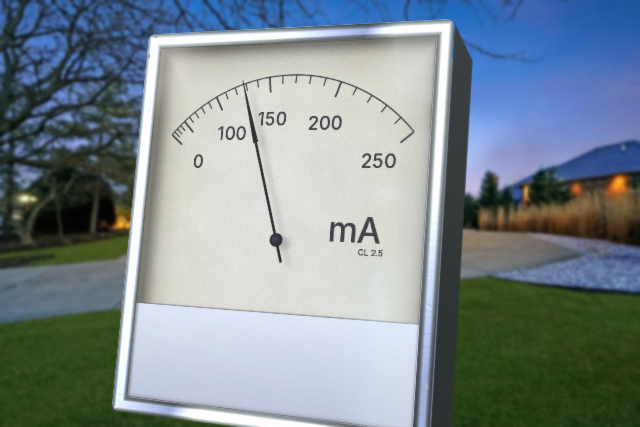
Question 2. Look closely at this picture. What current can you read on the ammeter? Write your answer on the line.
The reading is 130 mA
